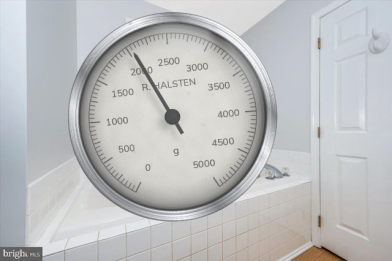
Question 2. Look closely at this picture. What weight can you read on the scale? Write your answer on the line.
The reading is 2050 g
